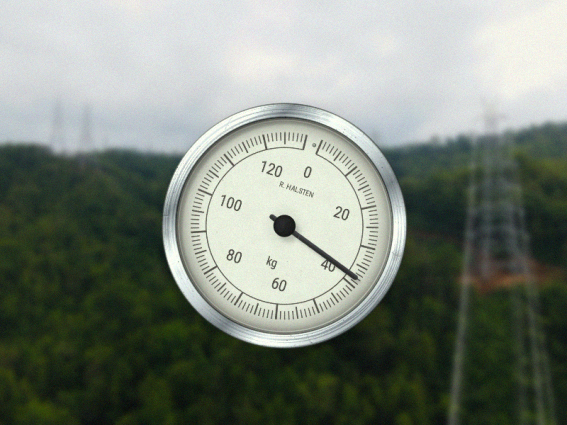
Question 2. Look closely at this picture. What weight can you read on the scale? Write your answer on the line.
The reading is 38 kg
